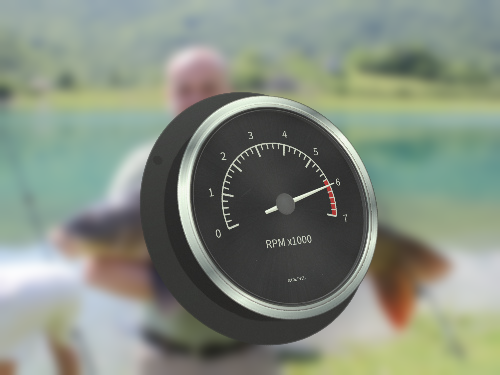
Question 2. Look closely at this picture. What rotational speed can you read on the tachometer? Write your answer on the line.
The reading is 6000 rpm
